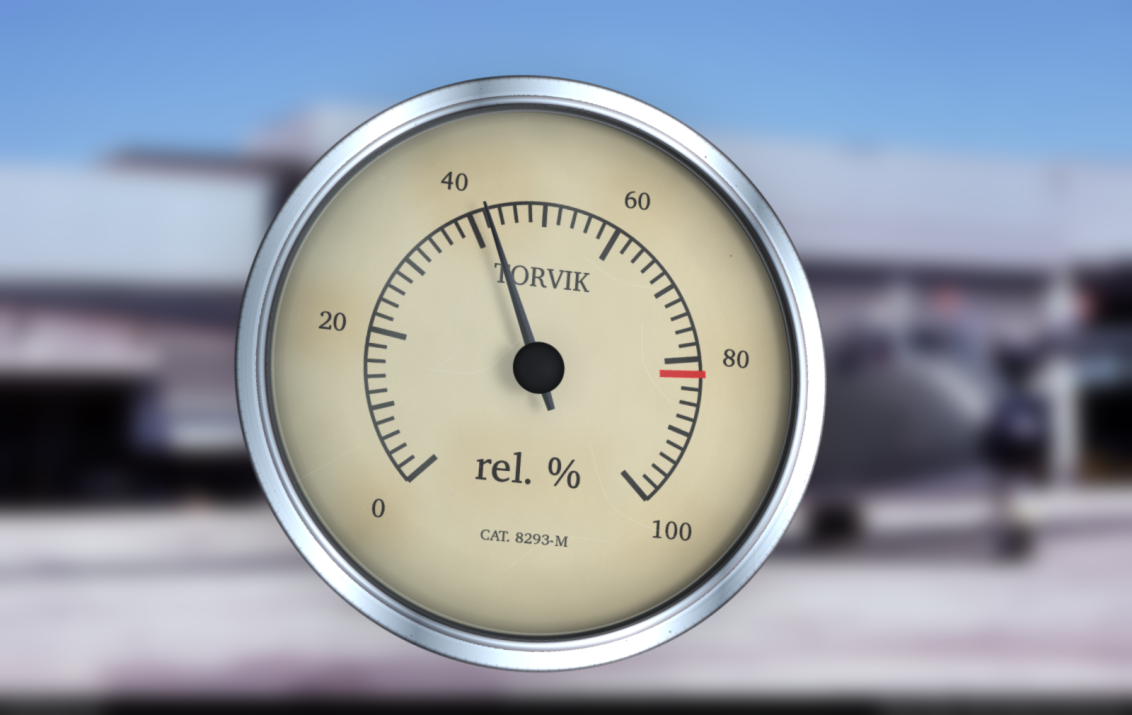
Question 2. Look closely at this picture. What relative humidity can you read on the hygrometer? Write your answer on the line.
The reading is 42 %
